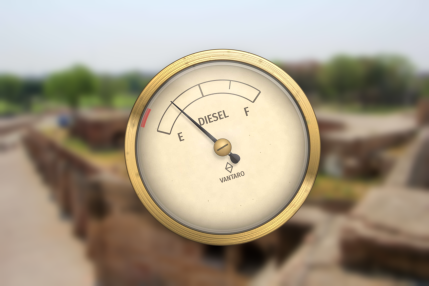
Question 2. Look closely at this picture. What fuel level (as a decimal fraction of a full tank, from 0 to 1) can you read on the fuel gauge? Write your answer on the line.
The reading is 0.25
